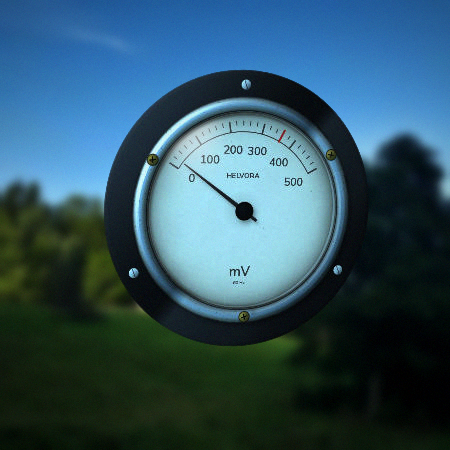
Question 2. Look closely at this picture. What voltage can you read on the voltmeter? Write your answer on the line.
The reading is 20 mV
